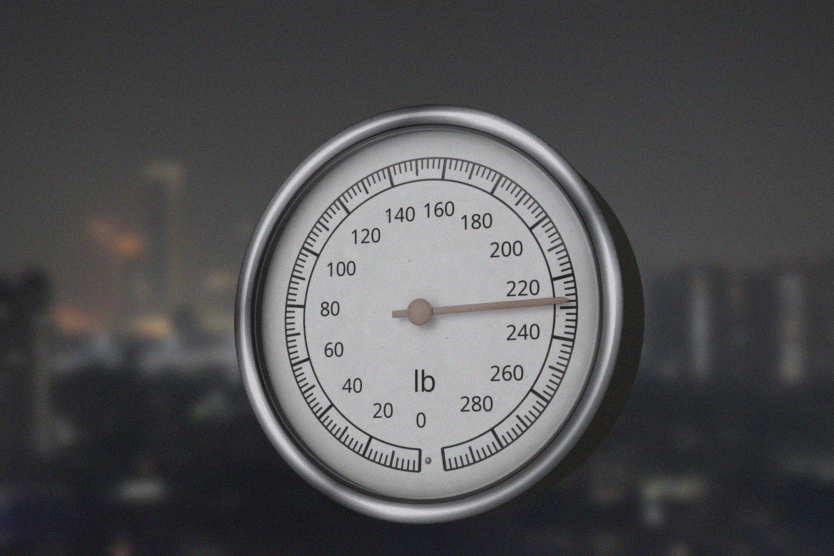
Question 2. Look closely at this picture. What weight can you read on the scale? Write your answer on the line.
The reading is 228 lb
